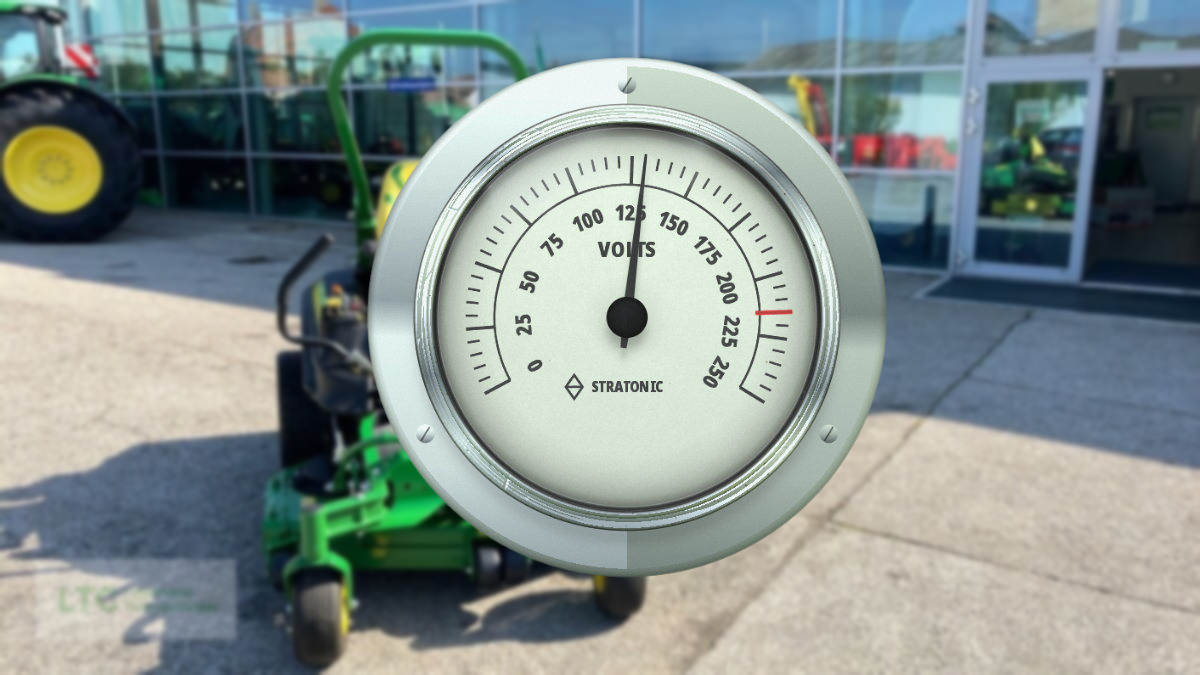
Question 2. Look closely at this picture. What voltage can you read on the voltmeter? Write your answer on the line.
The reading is 130 V
